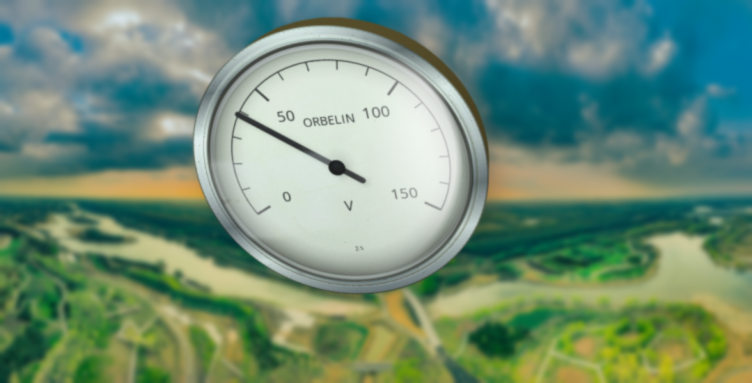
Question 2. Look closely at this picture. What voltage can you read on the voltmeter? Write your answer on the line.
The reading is 40 V
